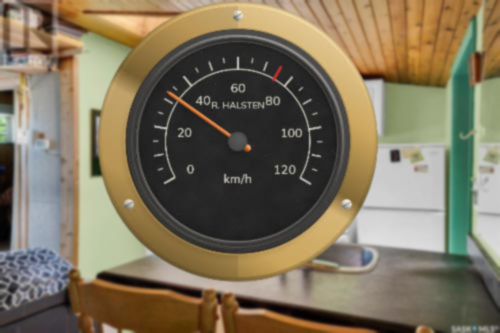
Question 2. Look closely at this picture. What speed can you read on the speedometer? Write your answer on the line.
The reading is 32.5 km/h
